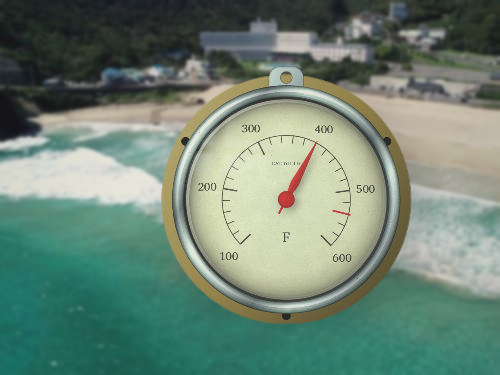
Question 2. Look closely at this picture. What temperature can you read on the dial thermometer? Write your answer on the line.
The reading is 400 °F
